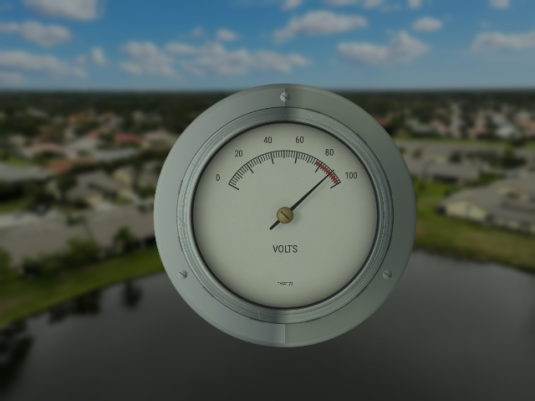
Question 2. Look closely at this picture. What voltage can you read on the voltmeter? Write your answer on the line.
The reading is 90 V
